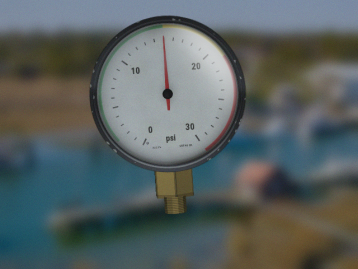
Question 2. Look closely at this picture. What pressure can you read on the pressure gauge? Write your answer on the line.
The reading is 15 psi
